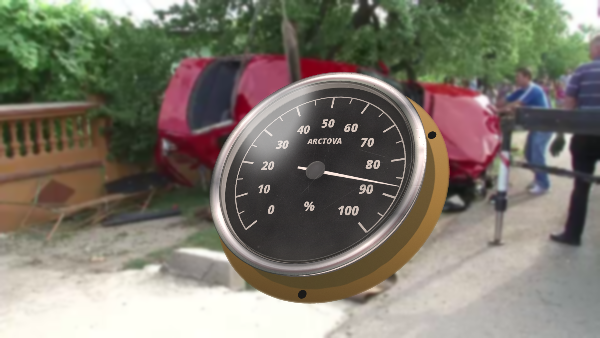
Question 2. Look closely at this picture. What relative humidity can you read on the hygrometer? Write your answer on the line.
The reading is 87.5 %
